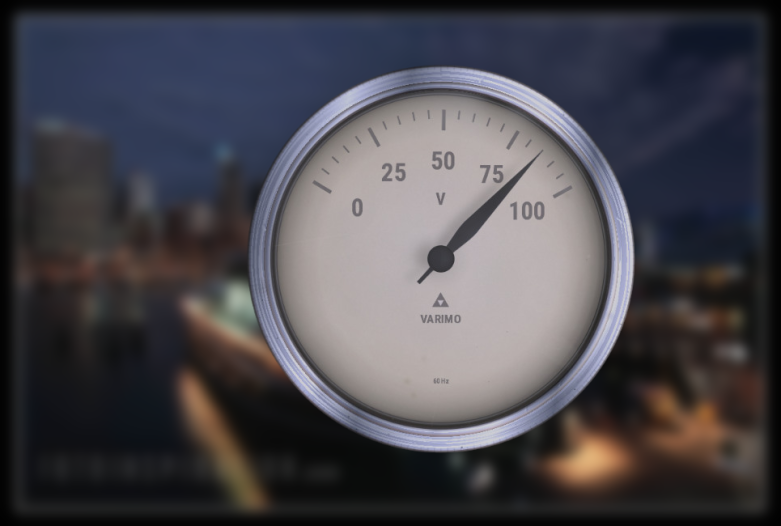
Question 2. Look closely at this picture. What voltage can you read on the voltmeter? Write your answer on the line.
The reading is 85 V
